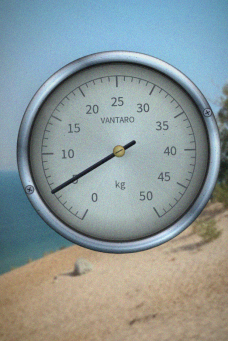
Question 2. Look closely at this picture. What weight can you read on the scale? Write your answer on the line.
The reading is 5 kg
